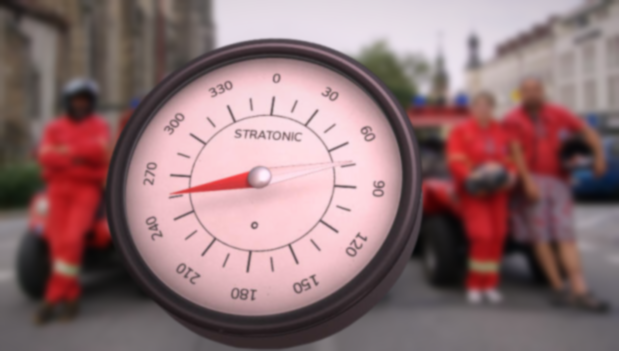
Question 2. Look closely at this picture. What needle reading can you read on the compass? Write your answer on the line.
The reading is 255 °
